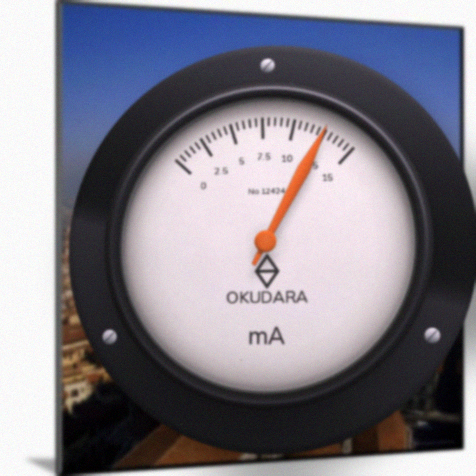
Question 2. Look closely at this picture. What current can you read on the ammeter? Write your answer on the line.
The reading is 12.5 mA
